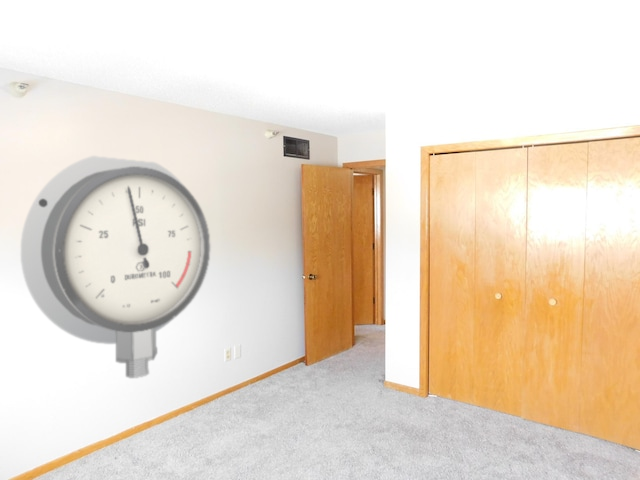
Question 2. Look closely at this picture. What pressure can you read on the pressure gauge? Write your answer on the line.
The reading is 45 psi
